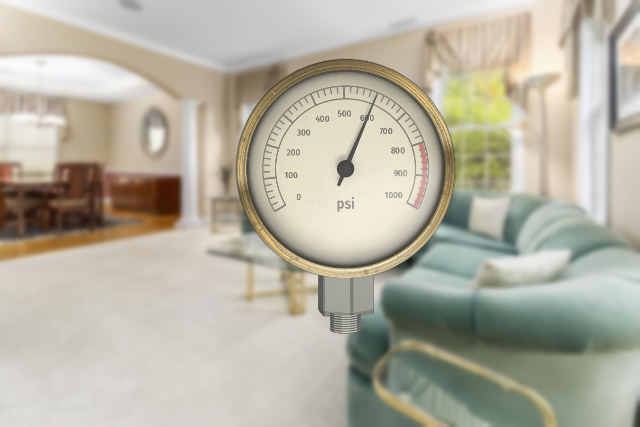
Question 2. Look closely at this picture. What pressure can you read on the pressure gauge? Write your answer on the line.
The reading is 600 psi
